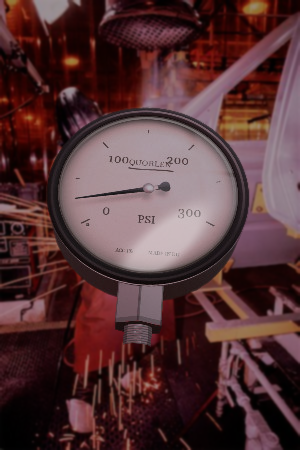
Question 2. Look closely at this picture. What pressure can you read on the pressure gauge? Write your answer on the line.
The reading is 25 psi
